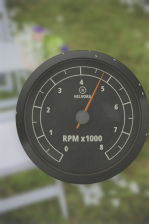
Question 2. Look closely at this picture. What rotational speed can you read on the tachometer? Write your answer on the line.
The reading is 4750 rpm
